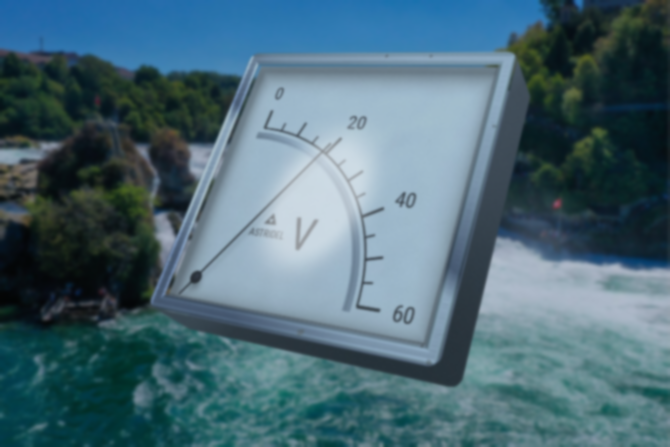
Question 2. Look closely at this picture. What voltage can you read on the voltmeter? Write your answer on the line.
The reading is 20 V
